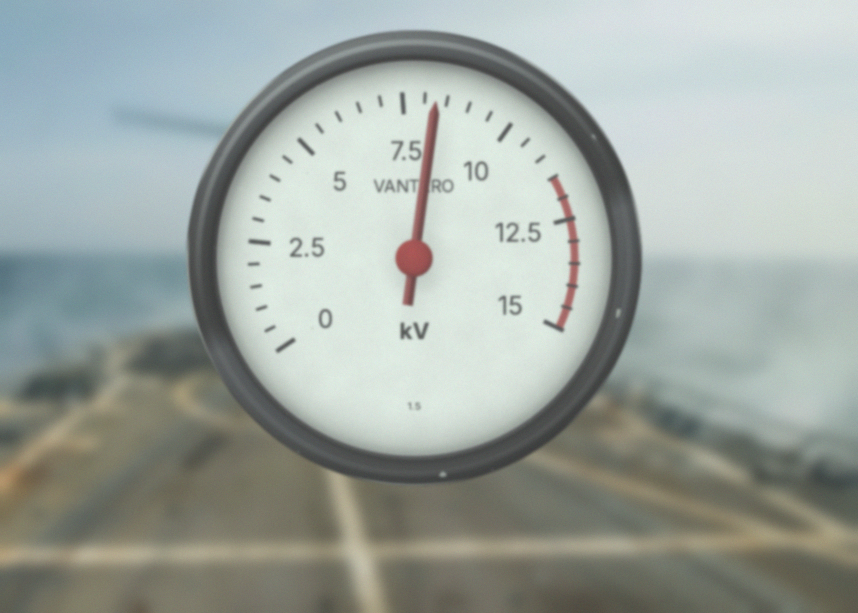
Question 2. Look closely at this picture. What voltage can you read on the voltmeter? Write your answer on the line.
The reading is 8.25 kV
